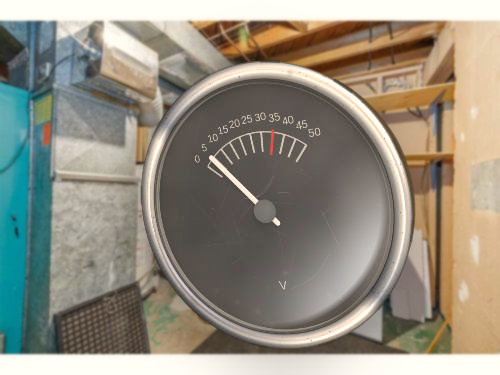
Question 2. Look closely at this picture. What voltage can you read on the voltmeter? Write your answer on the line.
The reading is 5 V
